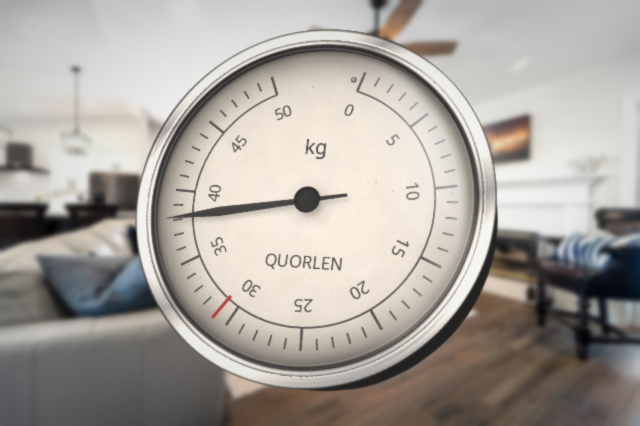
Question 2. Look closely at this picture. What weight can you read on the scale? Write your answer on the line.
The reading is 38 kg
